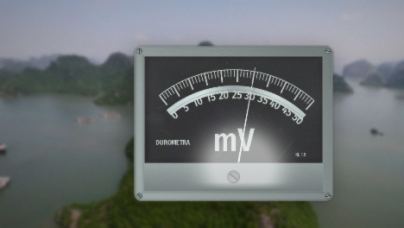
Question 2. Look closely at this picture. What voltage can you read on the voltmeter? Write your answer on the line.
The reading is 30 mV
